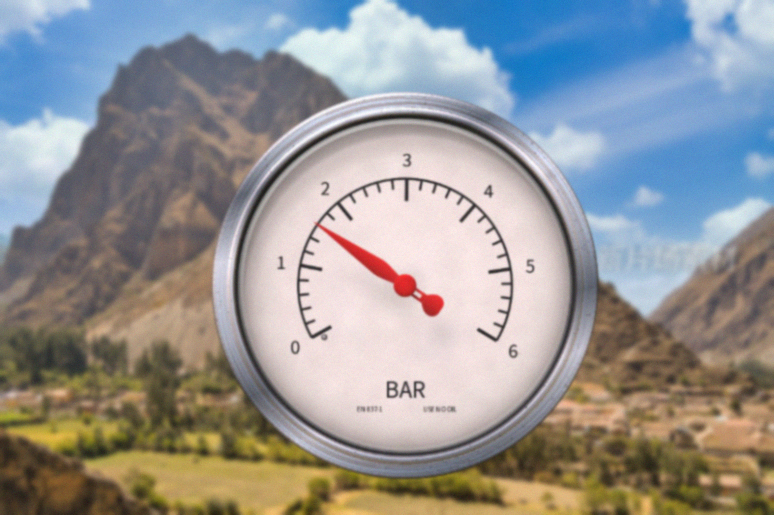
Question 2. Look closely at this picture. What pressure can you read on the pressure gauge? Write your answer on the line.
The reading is 1.6 bar
